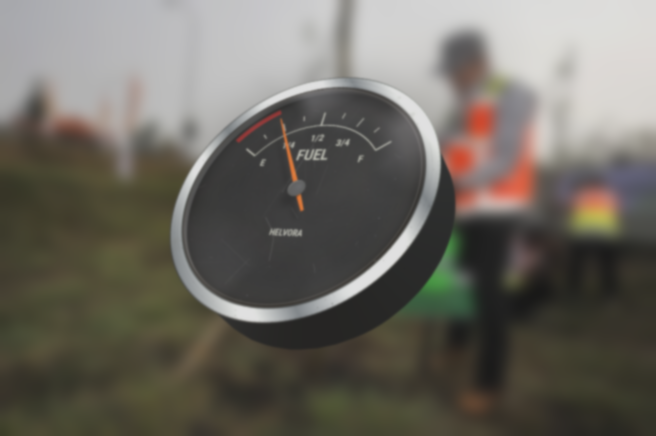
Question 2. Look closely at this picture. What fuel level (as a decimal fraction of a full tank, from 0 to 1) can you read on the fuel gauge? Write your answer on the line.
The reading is 0.25
